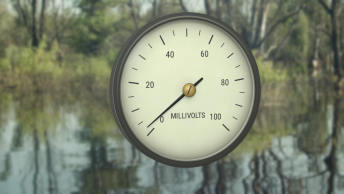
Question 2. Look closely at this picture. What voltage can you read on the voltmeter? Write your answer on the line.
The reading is 2.5 mV
